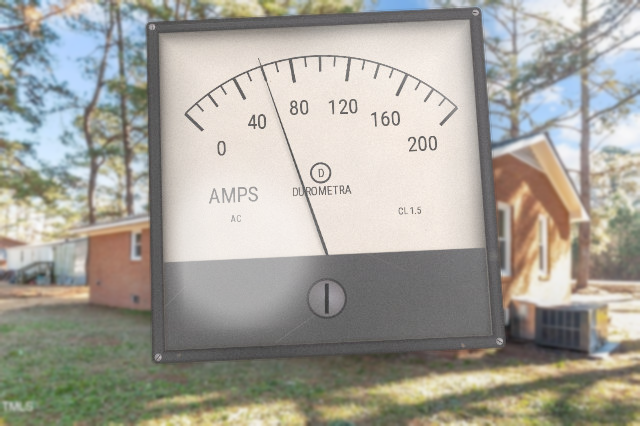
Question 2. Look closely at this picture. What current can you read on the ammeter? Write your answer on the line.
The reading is 60 A
